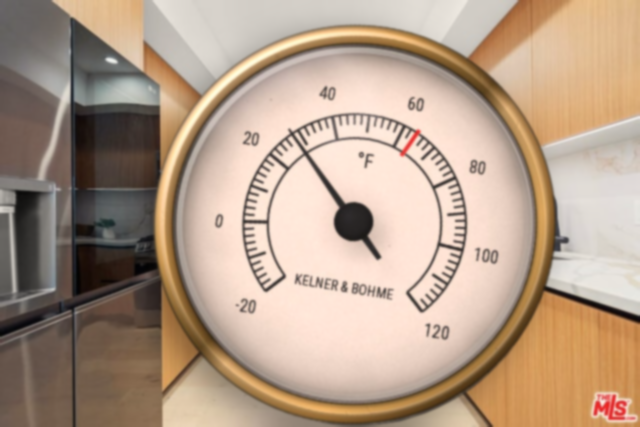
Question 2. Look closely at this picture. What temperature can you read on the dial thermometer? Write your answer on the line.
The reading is 28 °F
